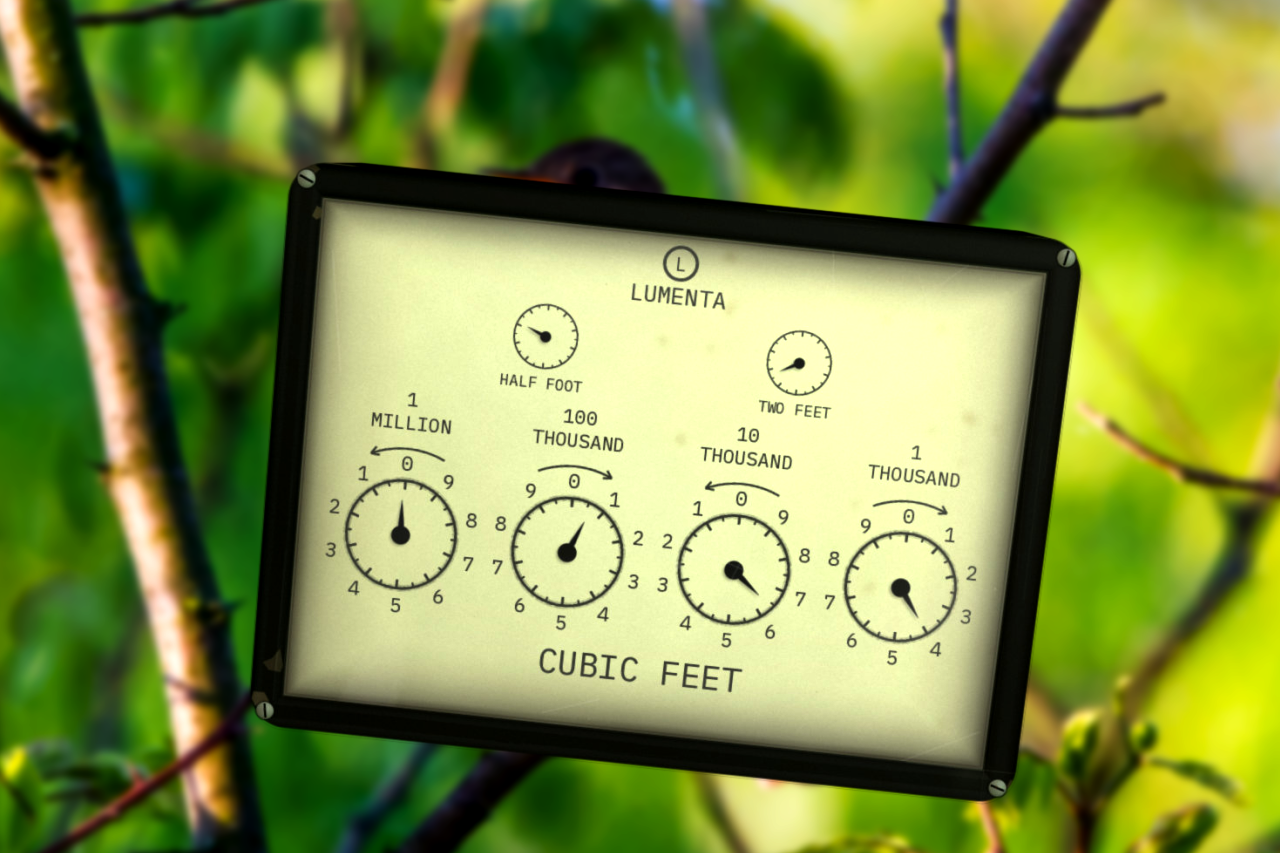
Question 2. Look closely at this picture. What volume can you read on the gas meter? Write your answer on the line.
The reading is 6400 ft³
